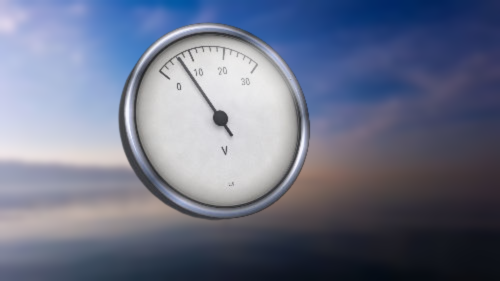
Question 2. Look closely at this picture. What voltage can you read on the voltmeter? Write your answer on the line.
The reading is 6 V
